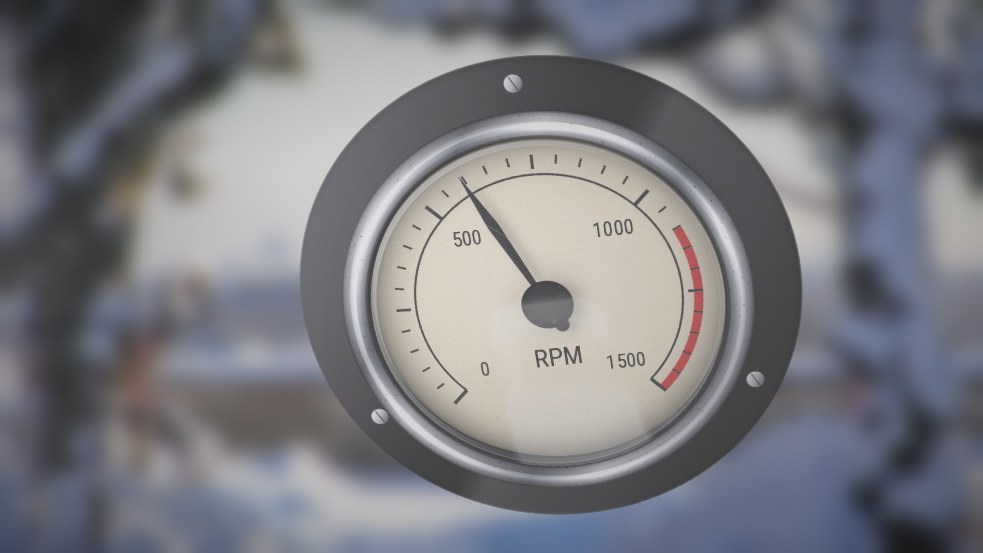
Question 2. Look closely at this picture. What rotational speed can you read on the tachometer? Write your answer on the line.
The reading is 600 rpm
